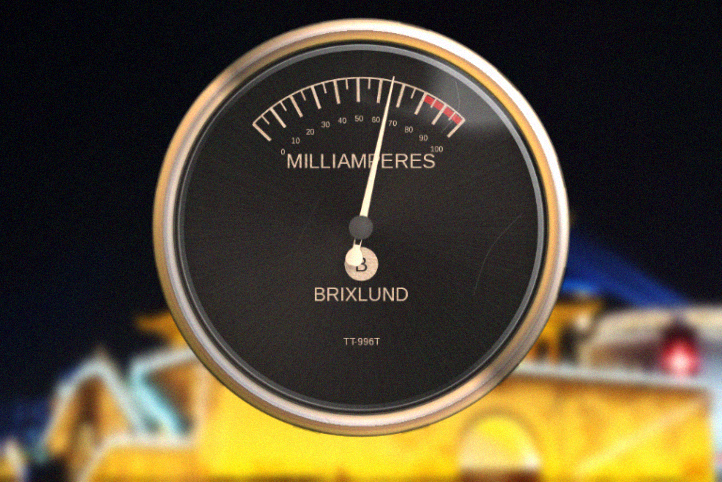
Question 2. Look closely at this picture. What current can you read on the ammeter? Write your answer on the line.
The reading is 65 mA
